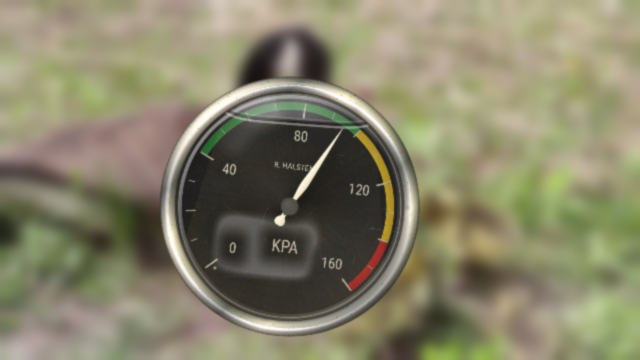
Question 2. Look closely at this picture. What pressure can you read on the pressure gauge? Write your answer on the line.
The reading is 95 kPa
